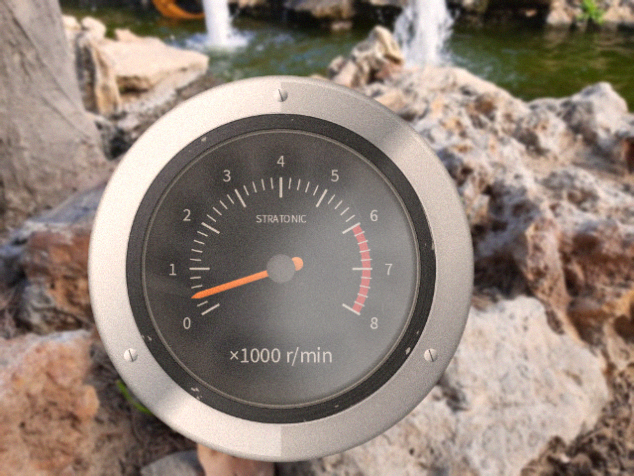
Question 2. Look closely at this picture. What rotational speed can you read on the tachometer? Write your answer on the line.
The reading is 400 rpm
